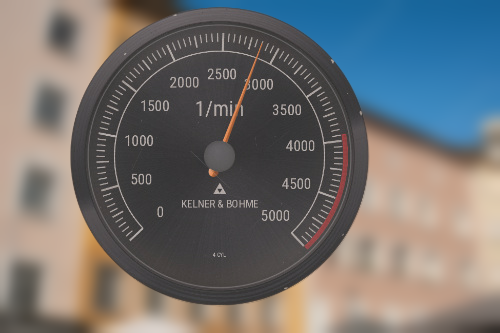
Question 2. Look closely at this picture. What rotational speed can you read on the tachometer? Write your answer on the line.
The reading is 2850 rpm
